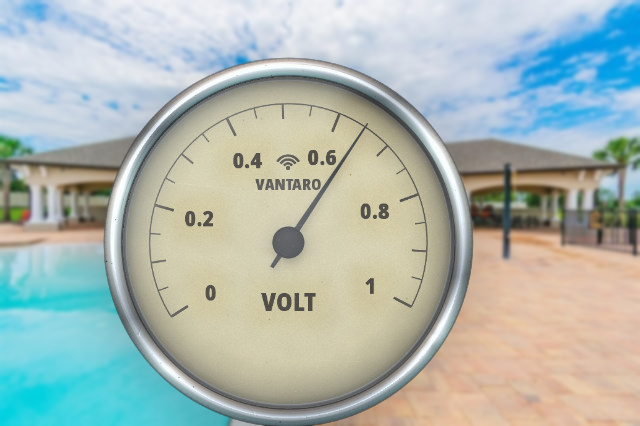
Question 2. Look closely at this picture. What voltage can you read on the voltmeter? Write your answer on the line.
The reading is 0.65 V
